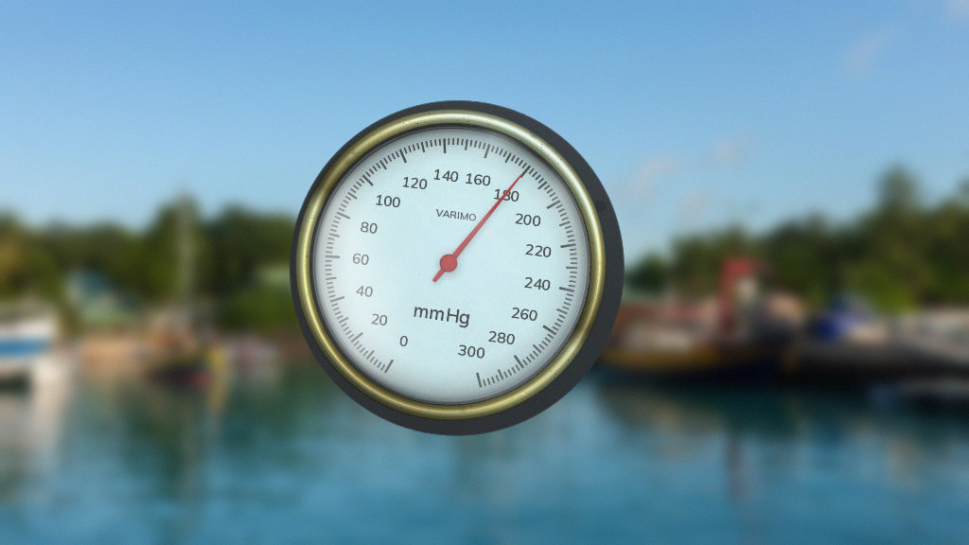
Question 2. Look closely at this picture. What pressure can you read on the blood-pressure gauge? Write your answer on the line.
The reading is 180 mmHg
